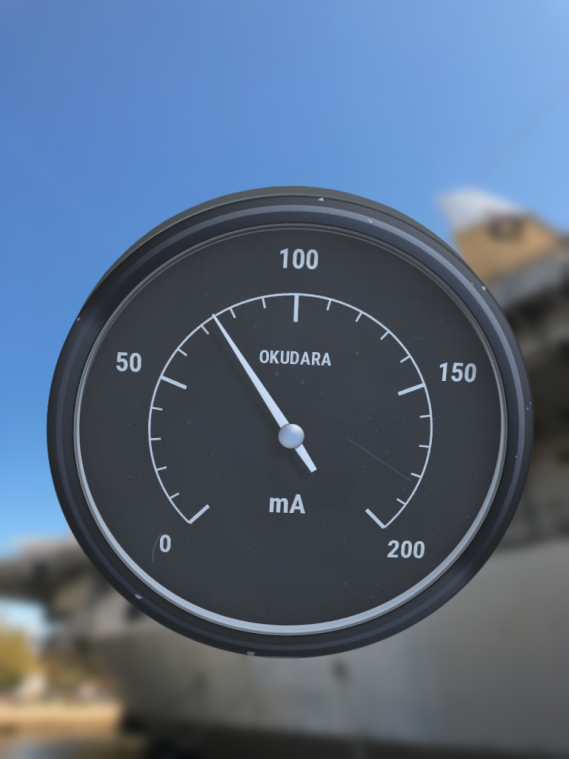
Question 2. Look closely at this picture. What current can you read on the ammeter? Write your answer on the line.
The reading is 75 mA
